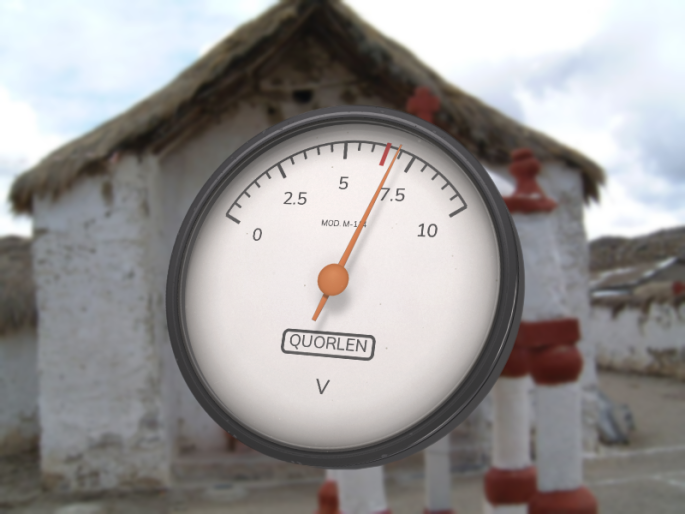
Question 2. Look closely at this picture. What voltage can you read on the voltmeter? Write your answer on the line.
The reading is 7 V
